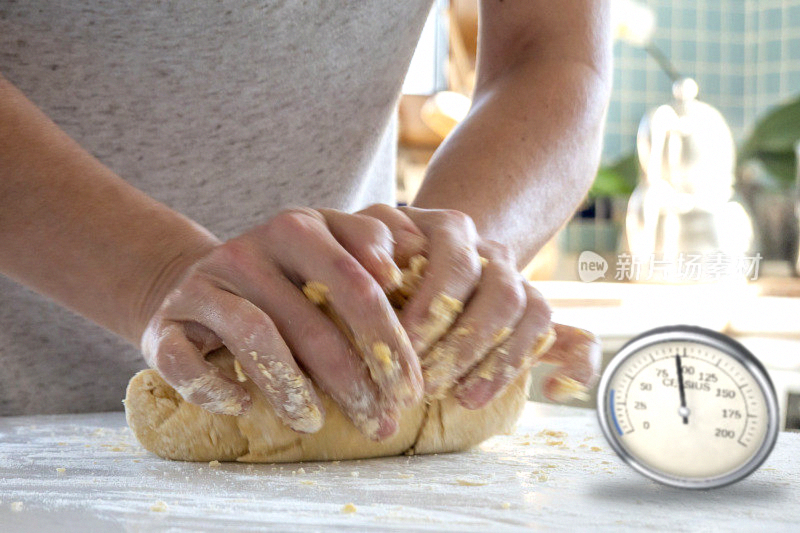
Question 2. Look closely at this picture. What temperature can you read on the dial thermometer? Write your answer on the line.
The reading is 95 °C
